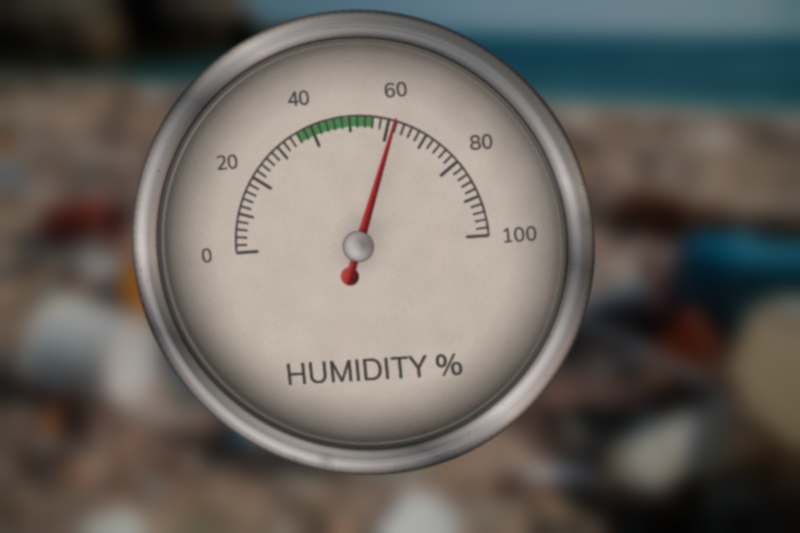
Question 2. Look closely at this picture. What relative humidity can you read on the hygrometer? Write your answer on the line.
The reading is 62 %
